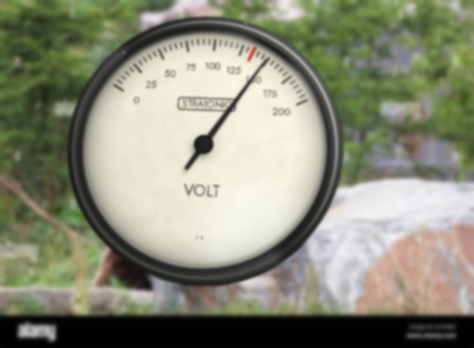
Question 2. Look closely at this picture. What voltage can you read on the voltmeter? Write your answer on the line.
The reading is 150 V
